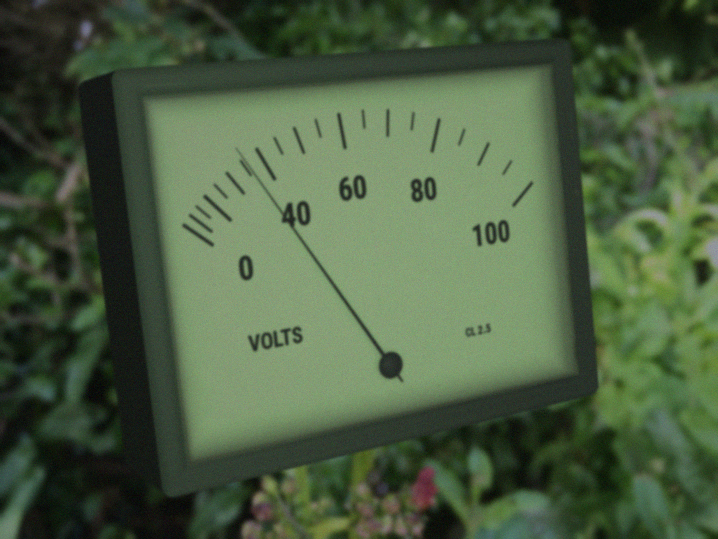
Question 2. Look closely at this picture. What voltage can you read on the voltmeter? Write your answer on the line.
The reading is 35 V
